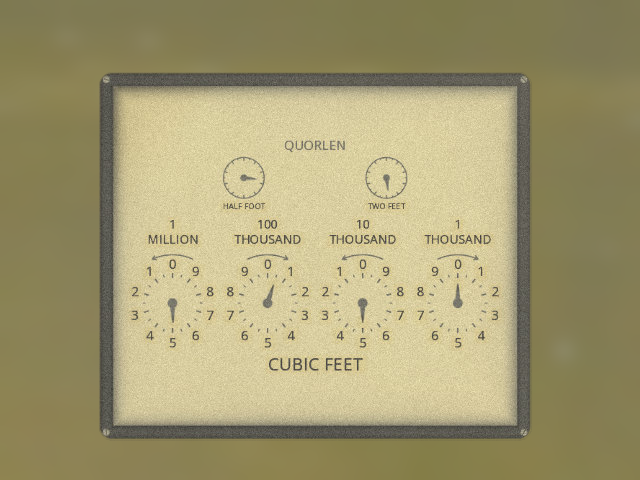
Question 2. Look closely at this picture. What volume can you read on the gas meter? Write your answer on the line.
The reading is 505000 ft³
